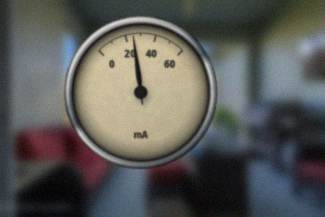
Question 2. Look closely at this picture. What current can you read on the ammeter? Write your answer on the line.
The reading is 25 mA
